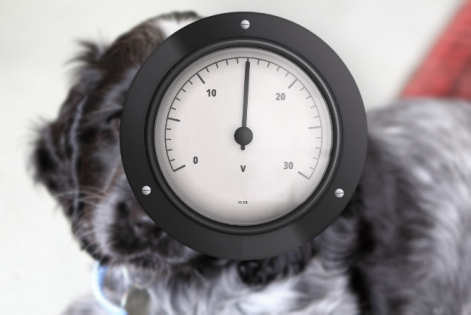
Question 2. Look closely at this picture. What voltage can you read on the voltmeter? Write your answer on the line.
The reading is 15 V
